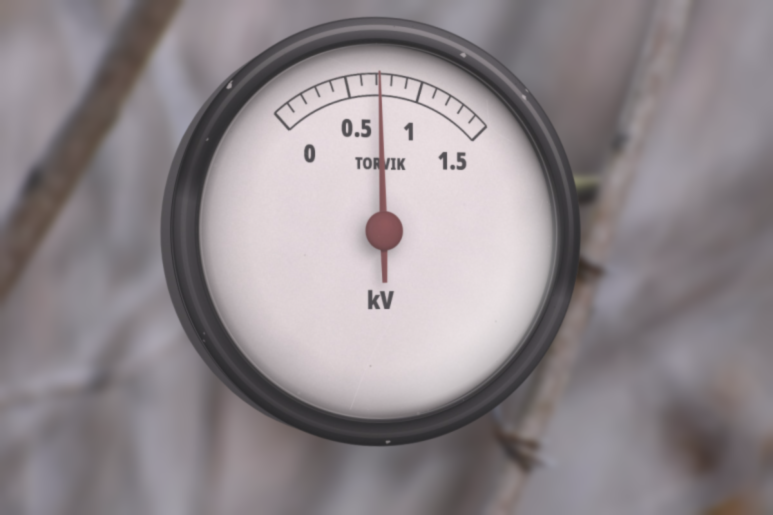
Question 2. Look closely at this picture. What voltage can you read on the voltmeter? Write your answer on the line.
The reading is 0.7 kV
